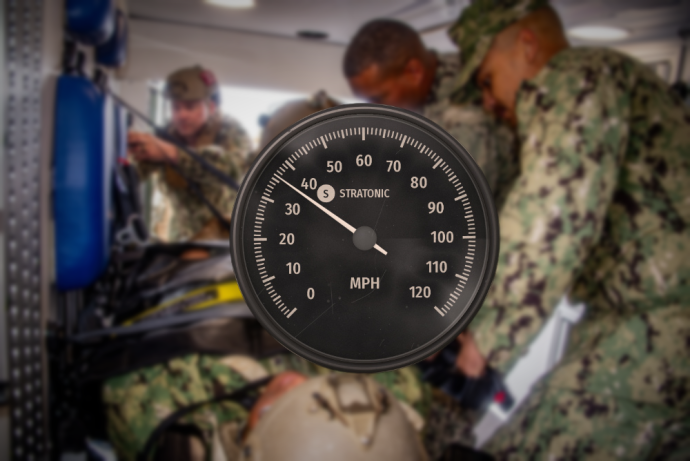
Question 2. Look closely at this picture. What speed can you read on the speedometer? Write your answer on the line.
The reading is 36 mph
